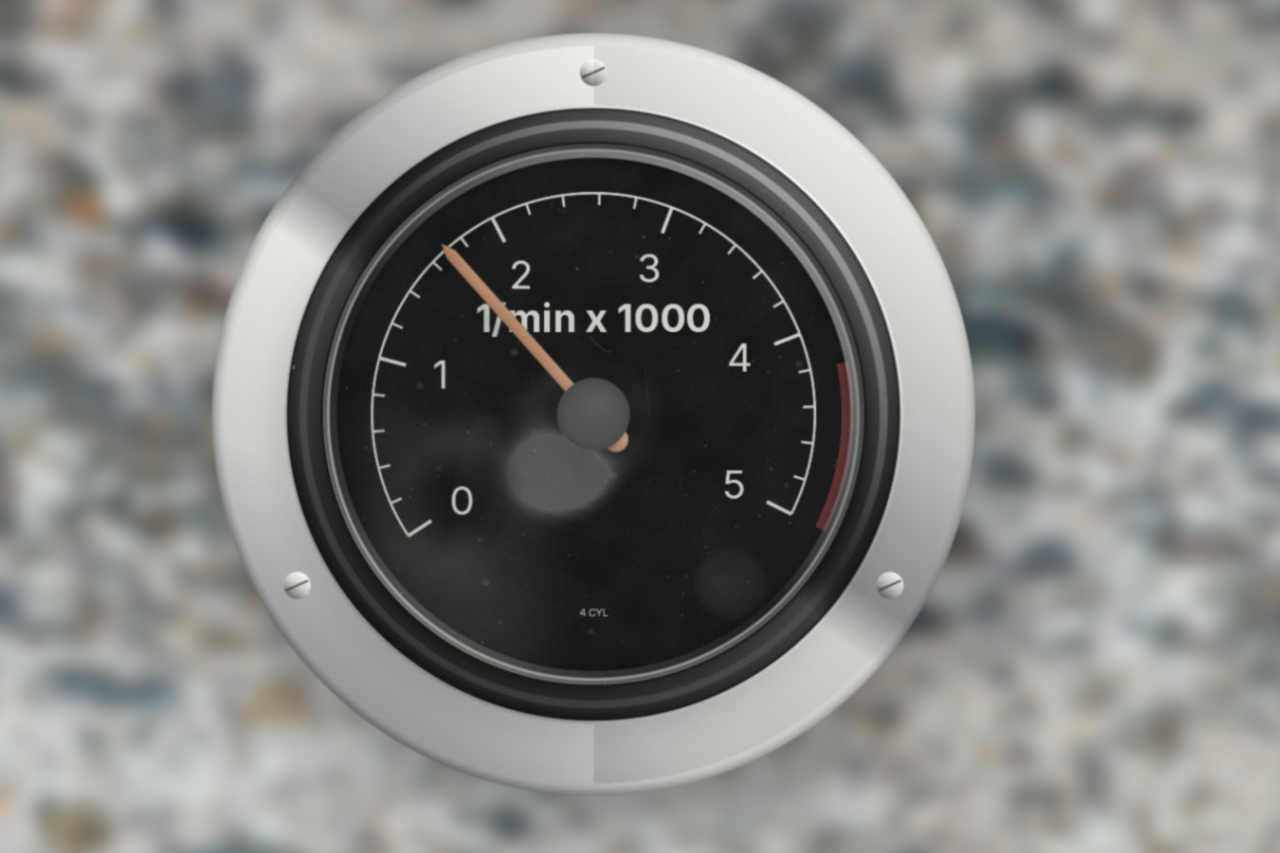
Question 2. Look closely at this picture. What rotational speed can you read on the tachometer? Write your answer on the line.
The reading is 1700 rpm
